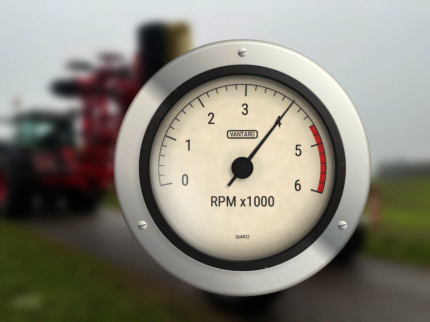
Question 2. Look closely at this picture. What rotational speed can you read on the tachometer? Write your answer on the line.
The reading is 4000 rpm
